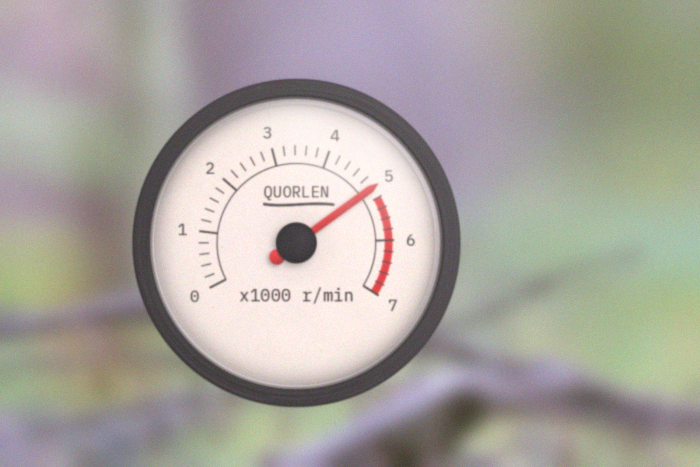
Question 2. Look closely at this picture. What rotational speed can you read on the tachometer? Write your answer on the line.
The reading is 5000 rpm
